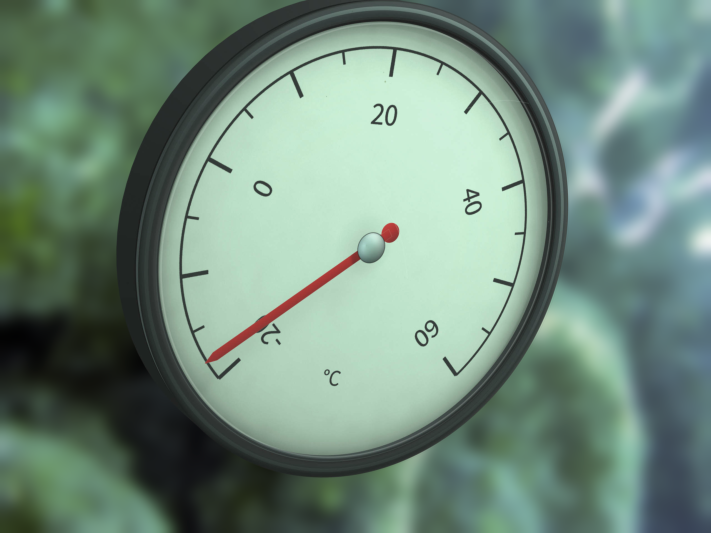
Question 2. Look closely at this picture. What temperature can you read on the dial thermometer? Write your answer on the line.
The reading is -17.5 °C
